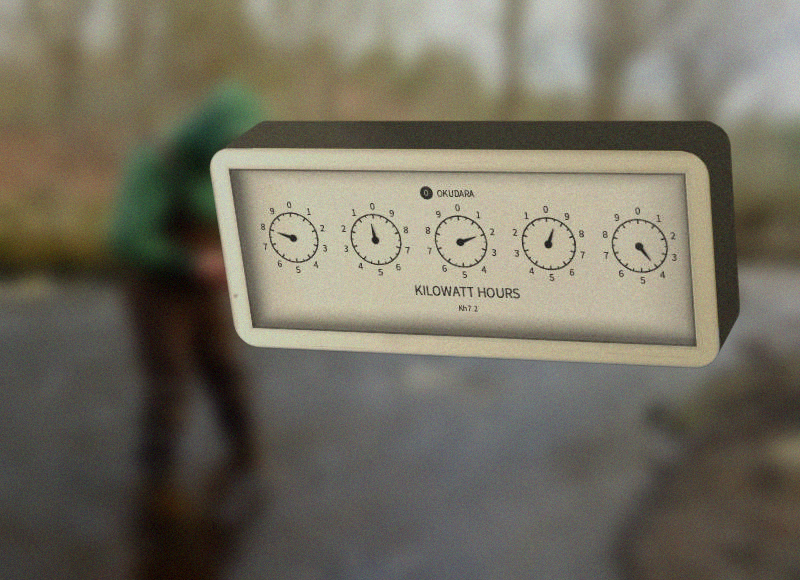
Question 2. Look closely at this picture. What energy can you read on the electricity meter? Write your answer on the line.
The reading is 80194 kWh
